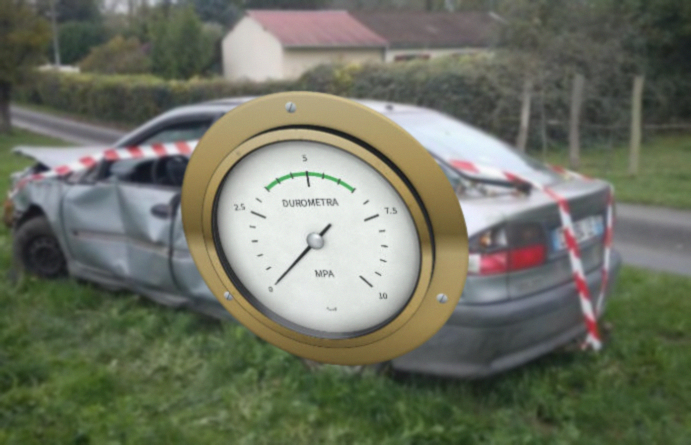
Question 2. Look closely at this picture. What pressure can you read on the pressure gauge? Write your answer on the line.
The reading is 0 MPa
